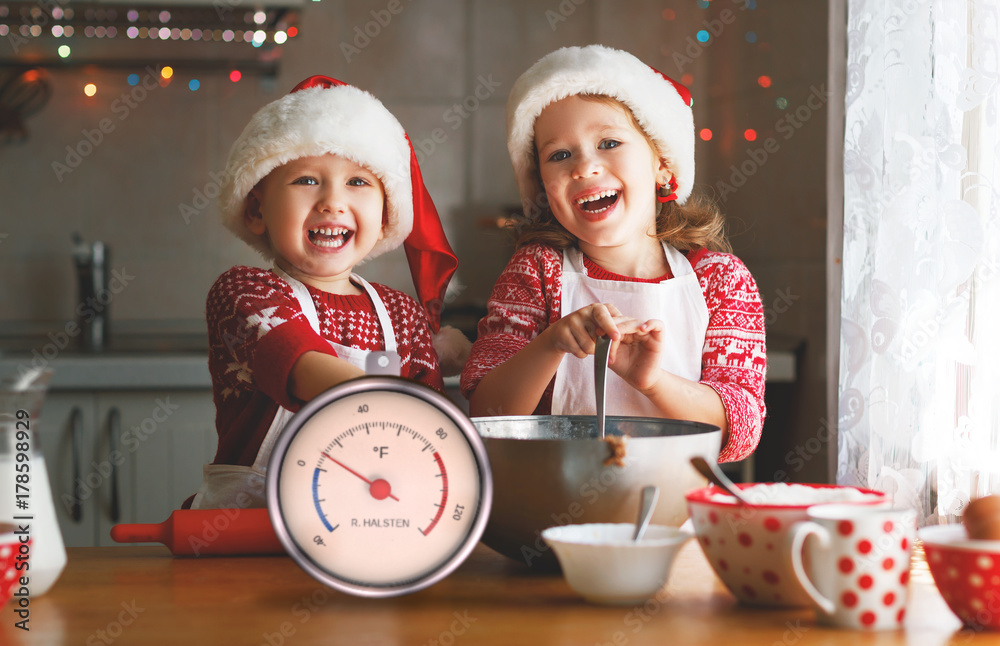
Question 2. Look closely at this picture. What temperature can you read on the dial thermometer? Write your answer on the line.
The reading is 10 °F
